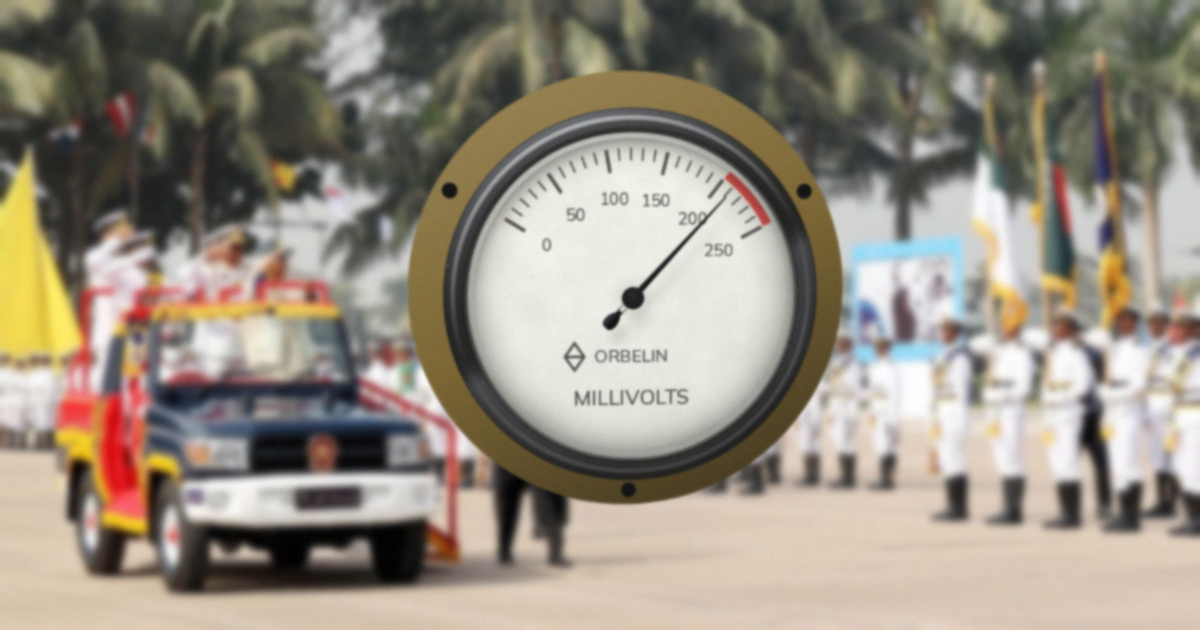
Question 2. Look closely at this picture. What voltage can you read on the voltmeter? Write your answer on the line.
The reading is 210 mV
